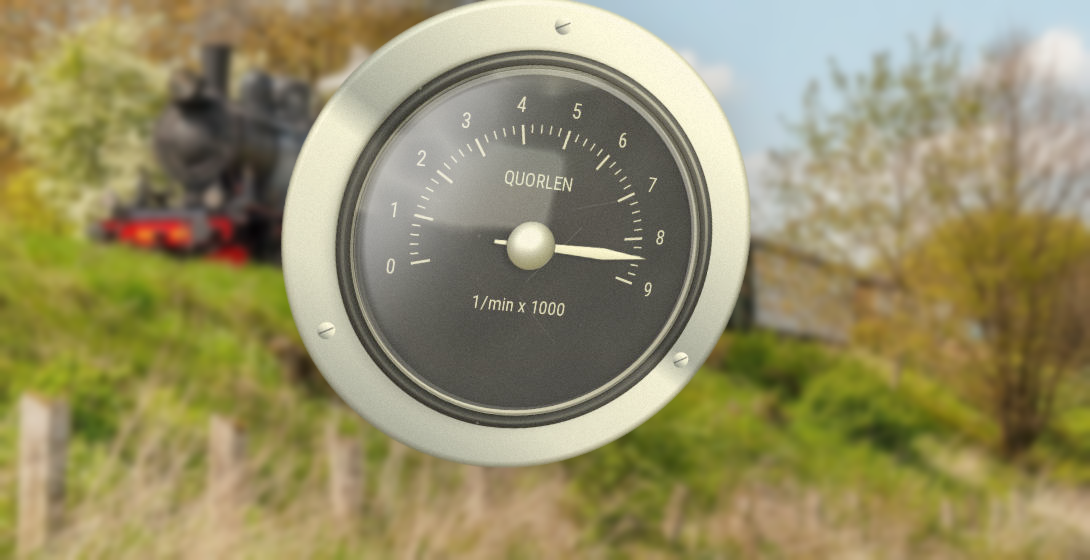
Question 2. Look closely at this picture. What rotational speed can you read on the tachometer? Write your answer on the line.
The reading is 8400 rpm
